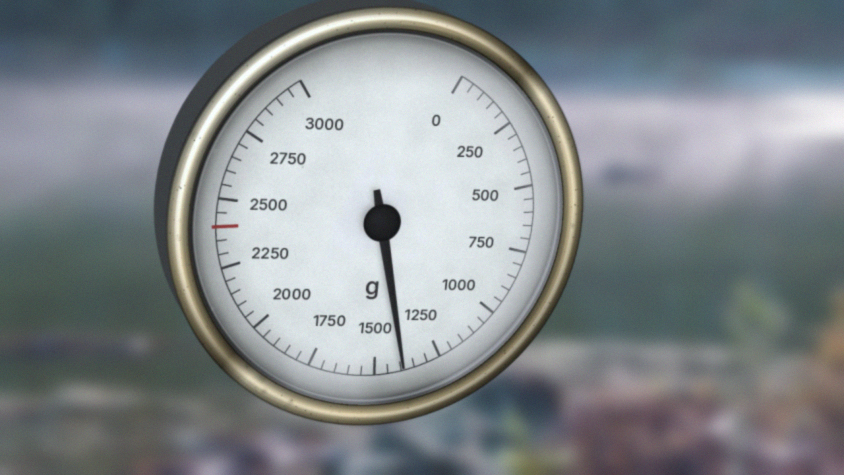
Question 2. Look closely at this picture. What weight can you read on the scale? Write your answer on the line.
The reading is 1400 g
